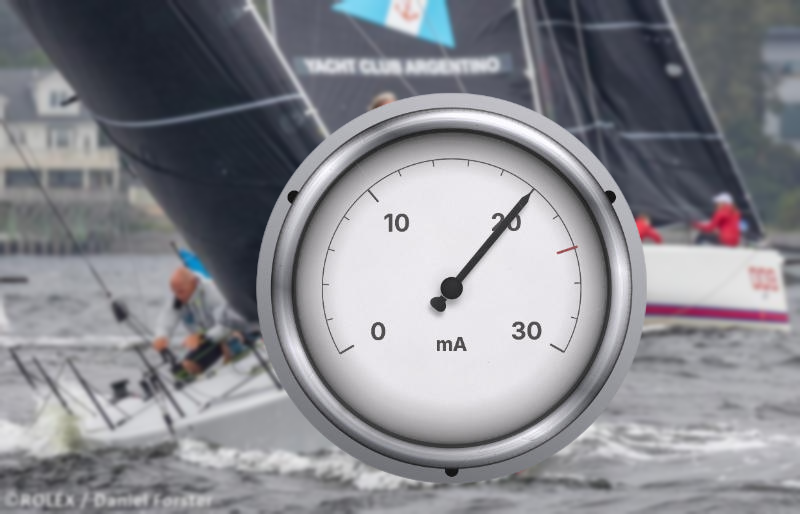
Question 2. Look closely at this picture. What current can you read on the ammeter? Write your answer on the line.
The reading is 20 mA
